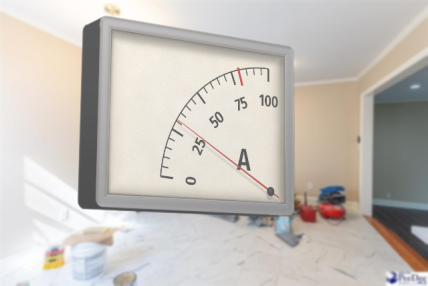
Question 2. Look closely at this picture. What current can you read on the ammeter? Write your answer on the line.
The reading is 30 A
